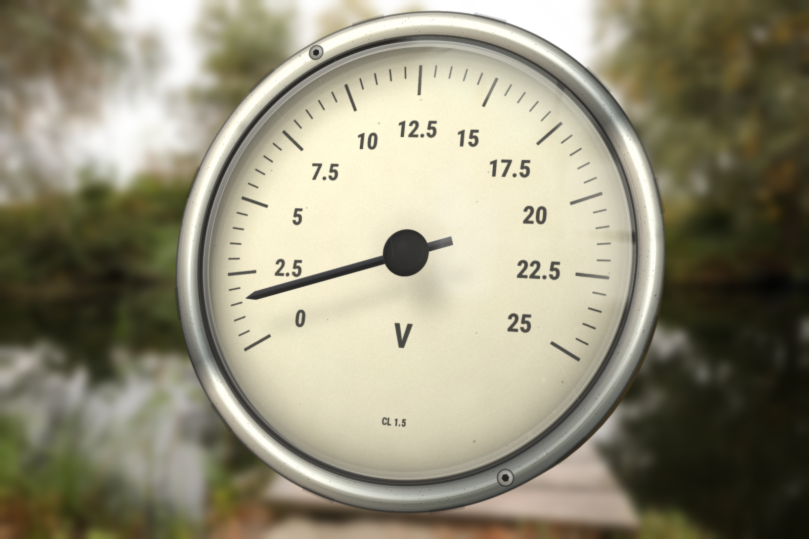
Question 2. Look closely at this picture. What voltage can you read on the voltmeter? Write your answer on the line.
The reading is 1.5 V
